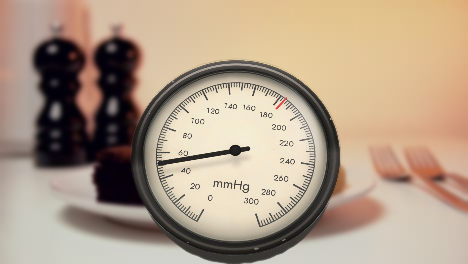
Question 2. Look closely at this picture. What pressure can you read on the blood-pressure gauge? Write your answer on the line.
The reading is 50 mmHg
